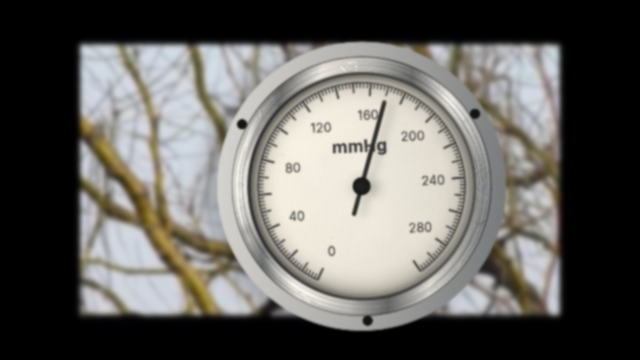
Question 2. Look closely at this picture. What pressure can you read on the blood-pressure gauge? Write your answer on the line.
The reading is 170 mmHg
